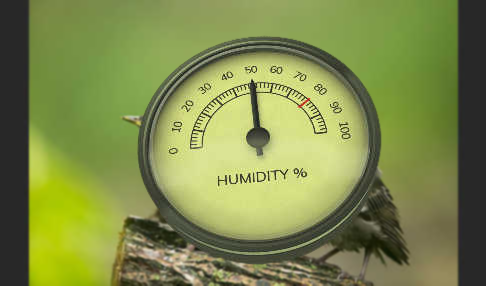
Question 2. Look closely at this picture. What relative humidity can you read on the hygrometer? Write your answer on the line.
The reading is 50 %
